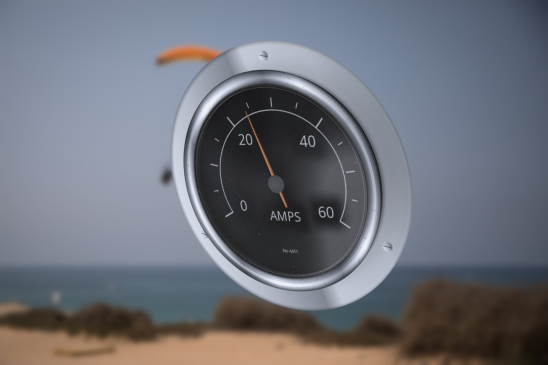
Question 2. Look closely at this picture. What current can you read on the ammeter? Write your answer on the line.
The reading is 25 A
